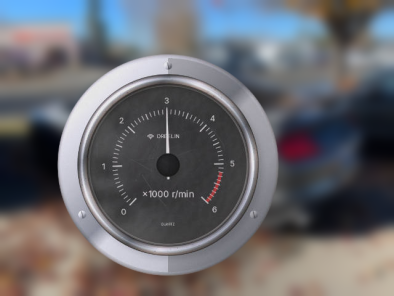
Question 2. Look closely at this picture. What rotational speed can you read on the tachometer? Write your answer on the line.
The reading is 3000 rpm
